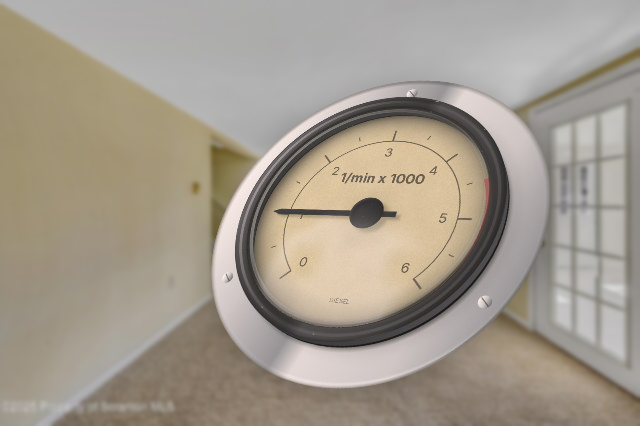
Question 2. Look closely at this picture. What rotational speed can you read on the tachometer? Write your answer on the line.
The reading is 1000 rpm
